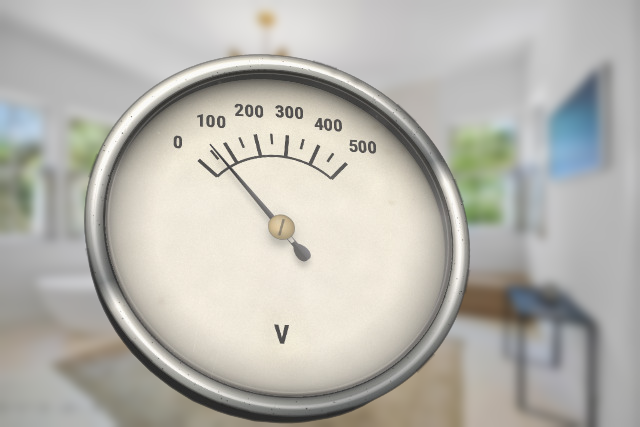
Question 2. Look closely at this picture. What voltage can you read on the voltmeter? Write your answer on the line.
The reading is 50 V
